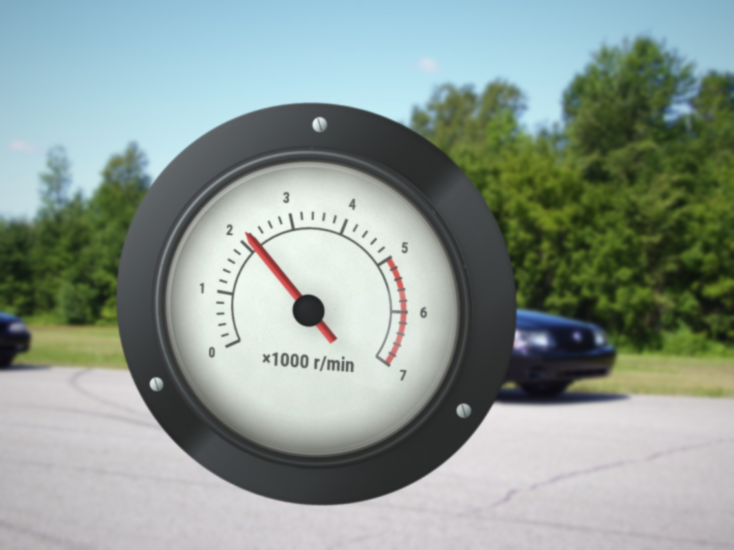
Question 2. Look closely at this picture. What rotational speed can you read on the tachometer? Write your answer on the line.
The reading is 2200 rpm
